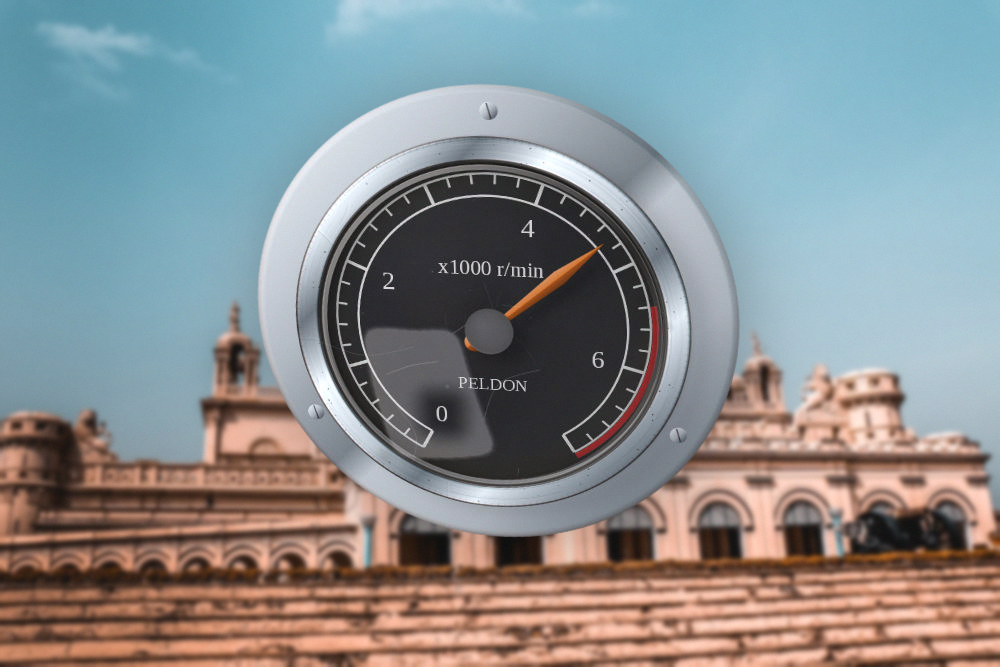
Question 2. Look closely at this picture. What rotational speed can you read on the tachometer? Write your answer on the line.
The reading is 4700 rpm
